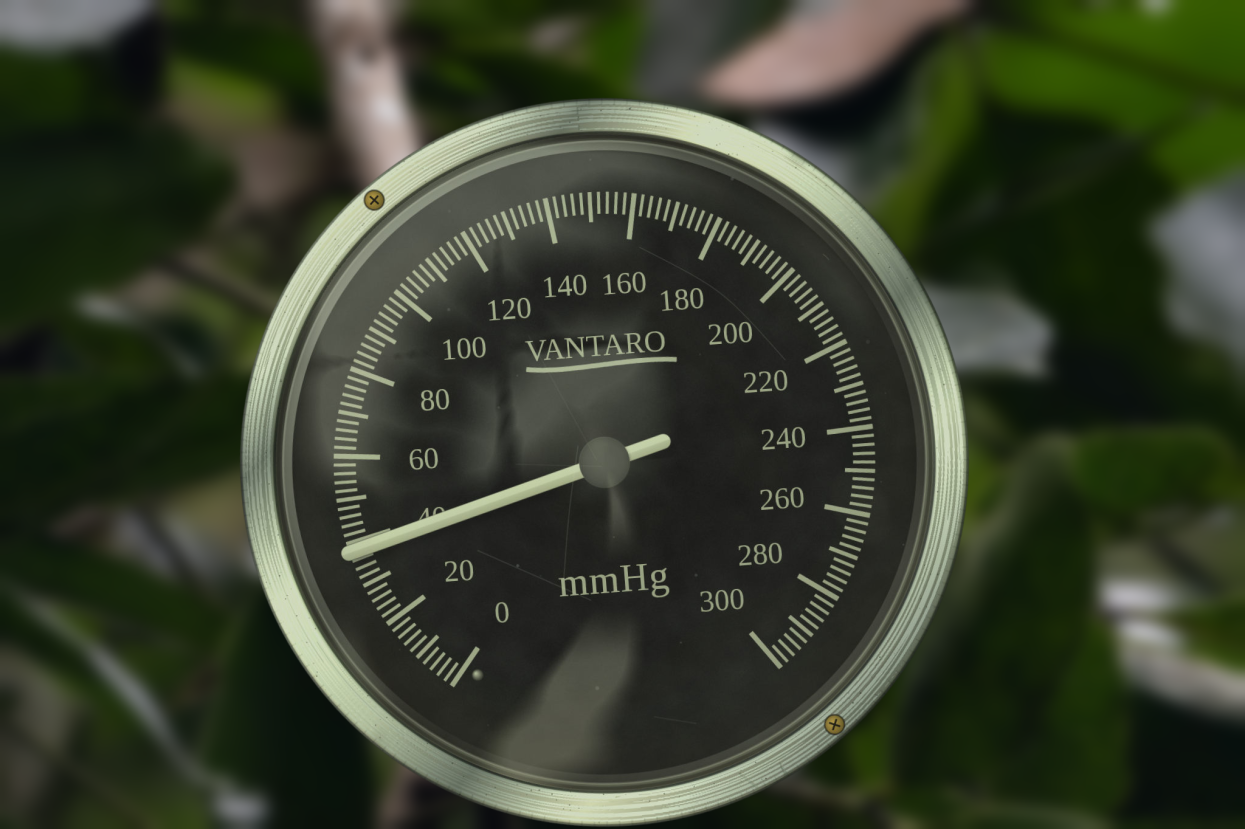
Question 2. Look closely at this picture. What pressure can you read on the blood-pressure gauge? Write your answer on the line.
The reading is 38 mmHg
